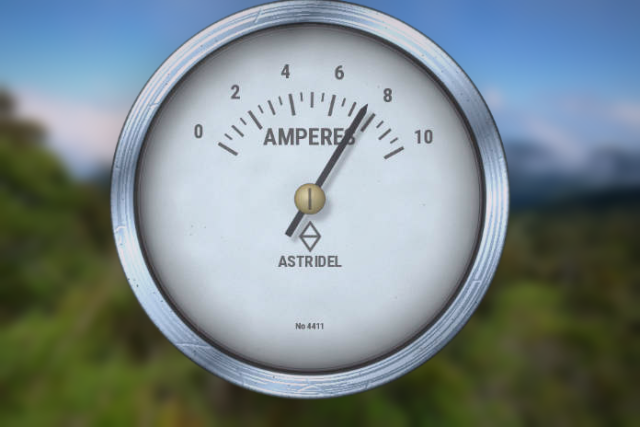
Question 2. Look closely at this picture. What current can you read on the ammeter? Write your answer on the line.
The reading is 7.5 A
